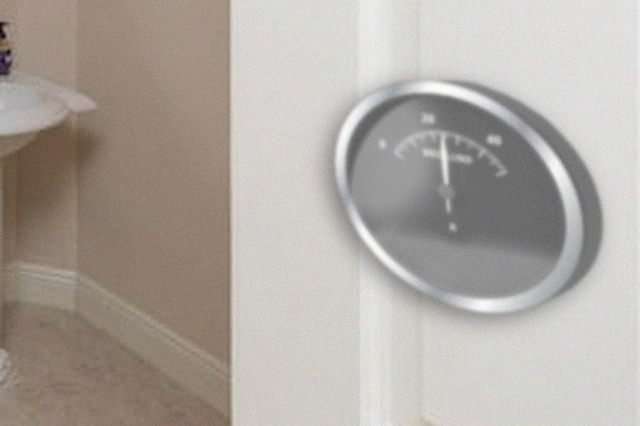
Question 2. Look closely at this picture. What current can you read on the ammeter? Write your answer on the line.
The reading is 25 A
